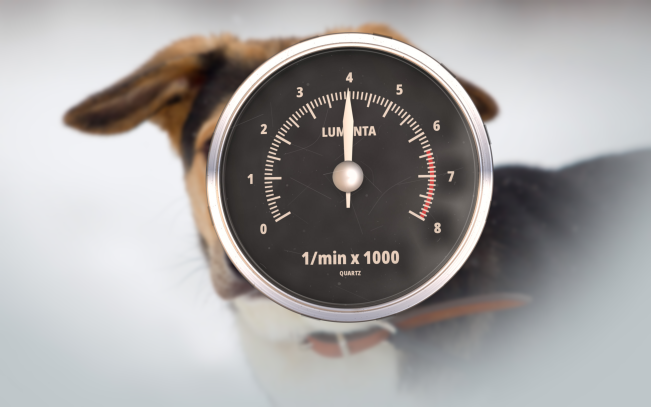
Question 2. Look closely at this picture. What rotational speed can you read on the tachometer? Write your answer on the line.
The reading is 4000 rpm
